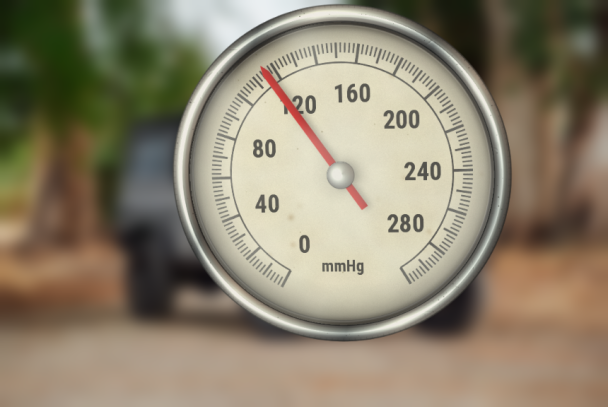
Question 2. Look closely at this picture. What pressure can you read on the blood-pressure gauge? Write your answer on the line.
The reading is 116 mmHg
